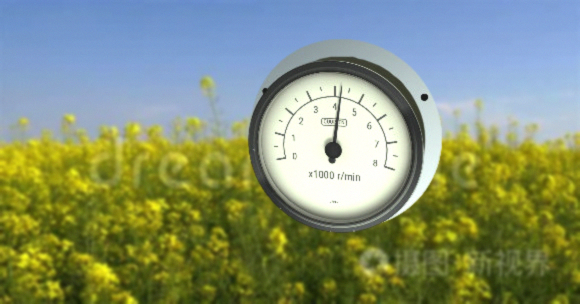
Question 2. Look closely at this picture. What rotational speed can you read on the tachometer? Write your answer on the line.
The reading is 4250 rpm
